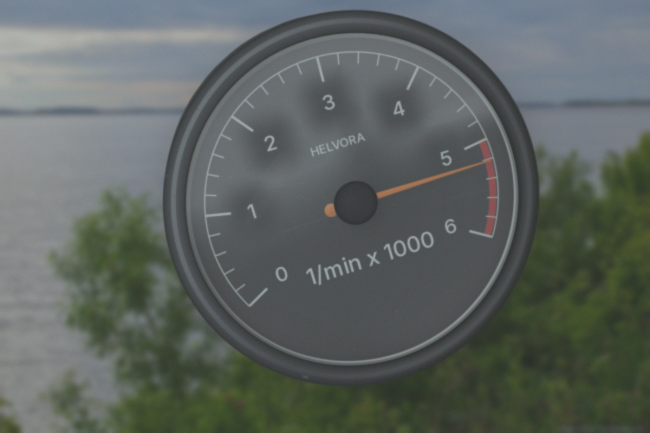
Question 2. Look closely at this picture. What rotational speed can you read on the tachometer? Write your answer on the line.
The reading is 5200 rpm
